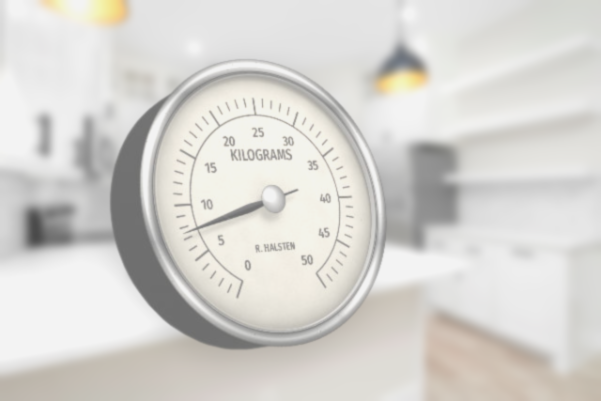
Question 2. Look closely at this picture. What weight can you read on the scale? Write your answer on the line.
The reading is 7.5 kg
